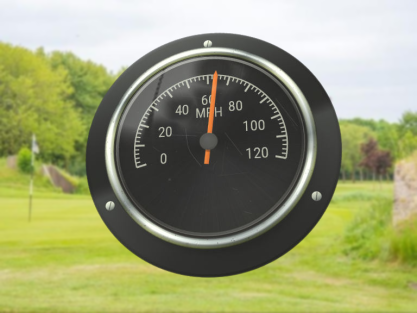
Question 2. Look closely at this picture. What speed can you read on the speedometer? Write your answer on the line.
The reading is 64 mph
